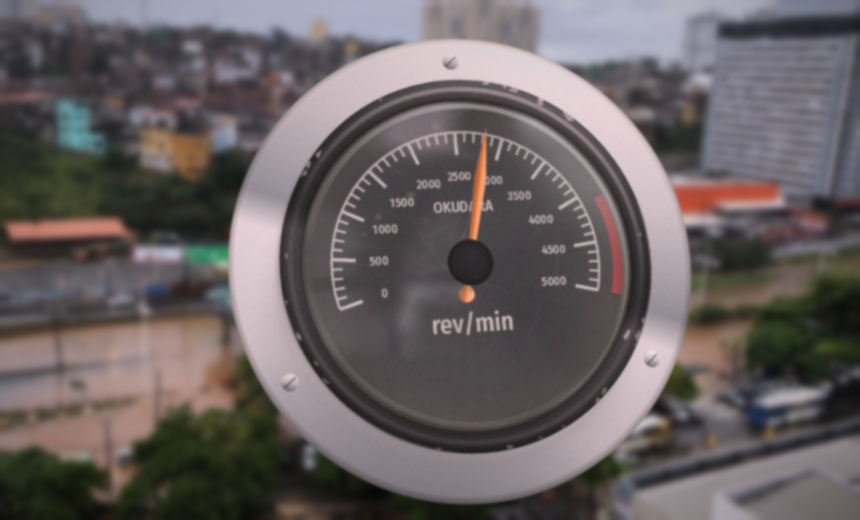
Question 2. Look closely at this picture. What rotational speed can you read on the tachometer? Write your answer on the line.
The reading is 2800 rpm
